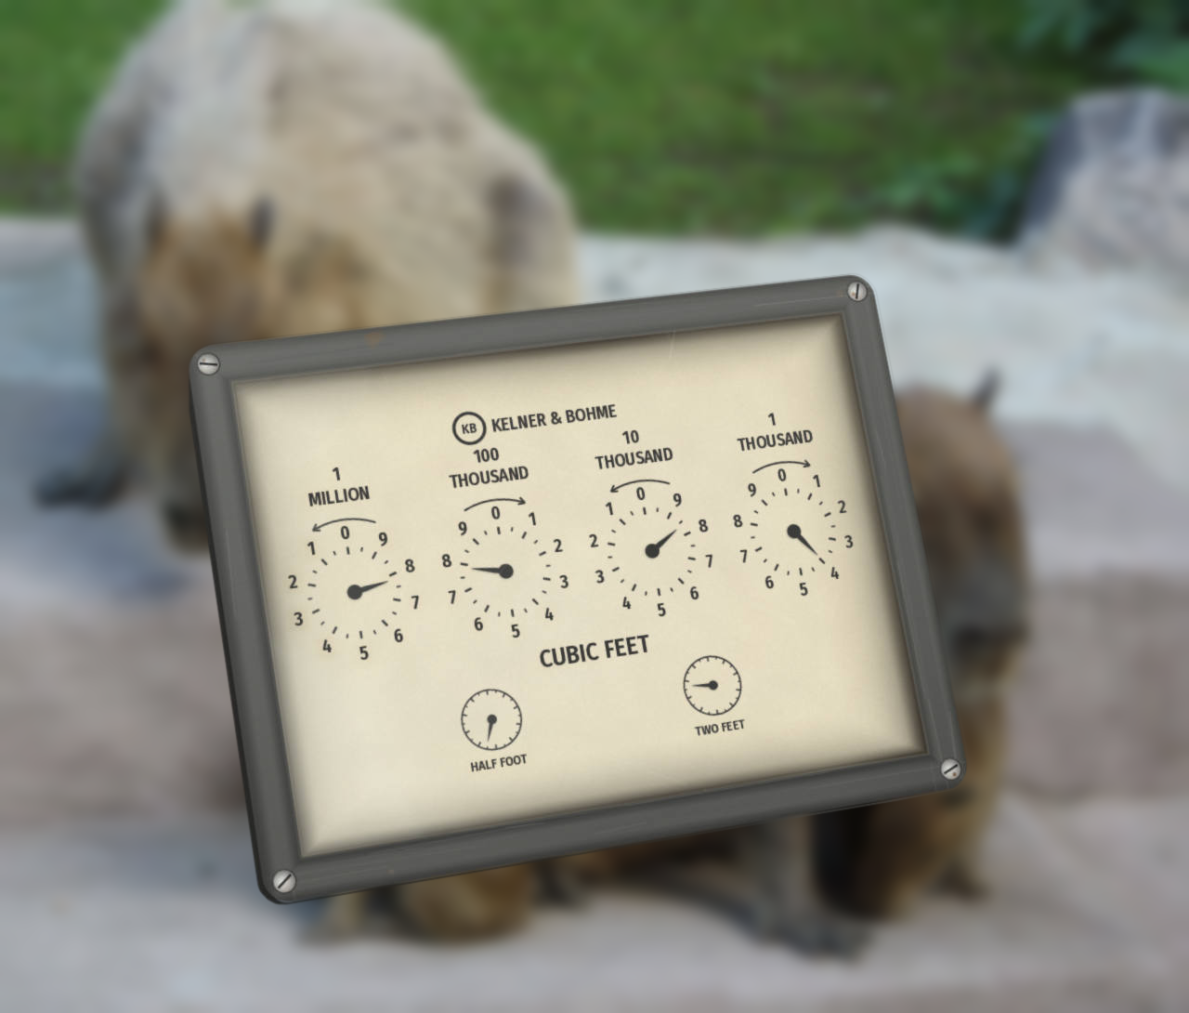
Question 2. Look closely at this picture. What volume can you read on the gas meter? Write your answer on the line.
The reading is 778400 ft³
